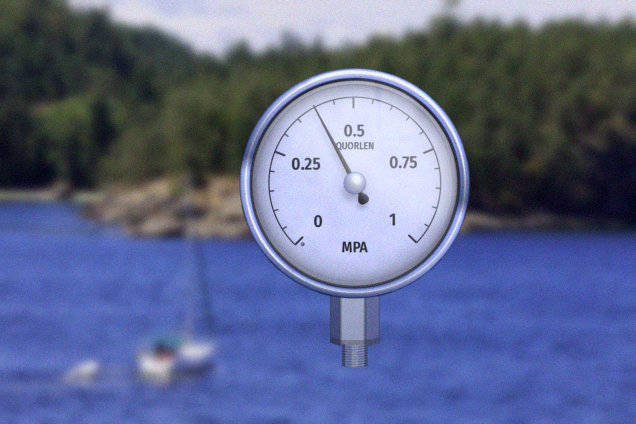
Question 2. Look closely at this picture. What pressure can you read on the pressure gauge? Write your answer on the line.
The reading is 0.4 MPa
